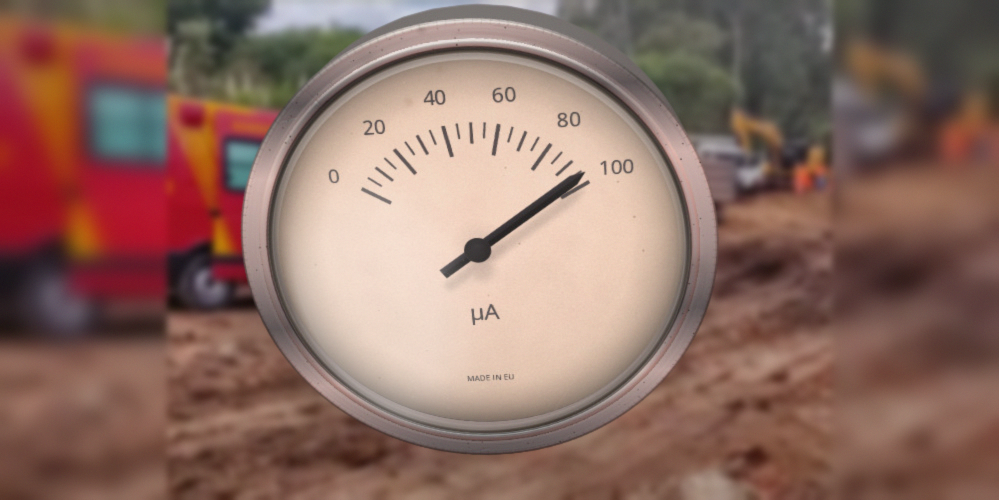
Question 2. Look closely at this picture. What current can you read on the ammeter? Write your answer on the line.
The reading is 95 µA
